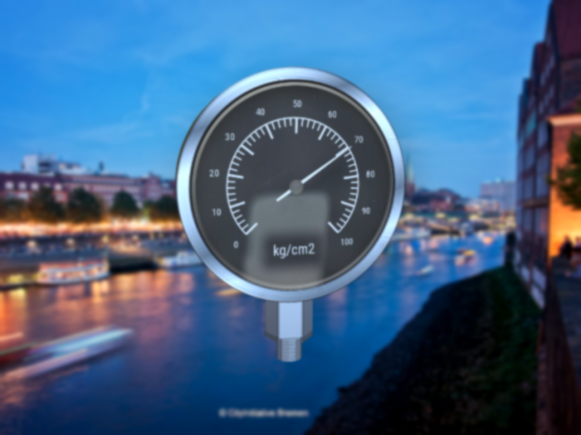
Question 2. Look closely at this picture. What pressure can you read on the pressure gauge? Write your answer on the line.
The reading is 70 kg/cm²
